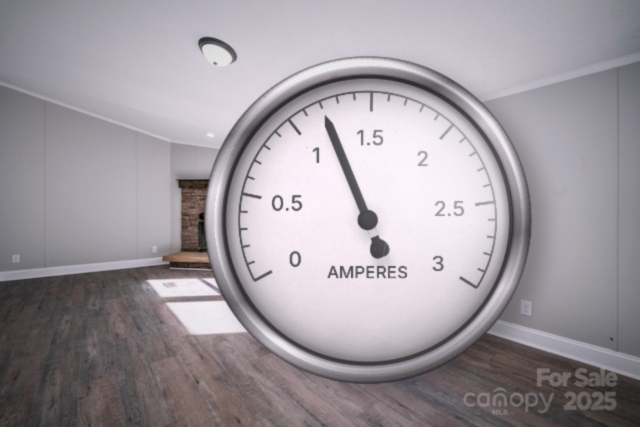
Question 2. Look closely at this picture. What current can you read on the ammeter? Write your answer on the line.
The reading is 1.2 A
